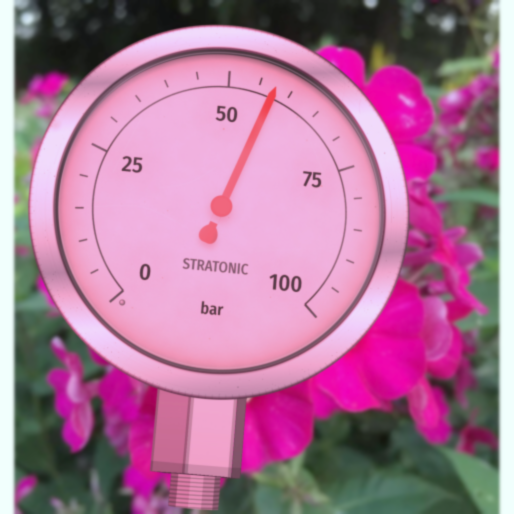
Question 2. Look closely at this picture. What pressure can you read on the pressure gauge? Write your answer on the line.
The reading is 57.5 bar
